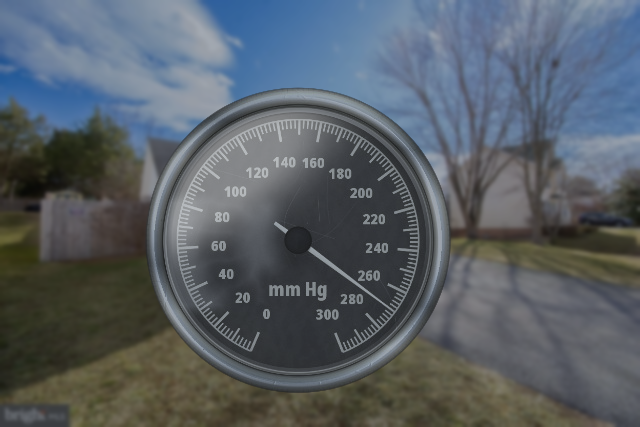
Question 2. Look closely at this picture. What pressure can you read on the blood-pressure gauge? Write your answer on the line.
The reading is 270 mmHg
